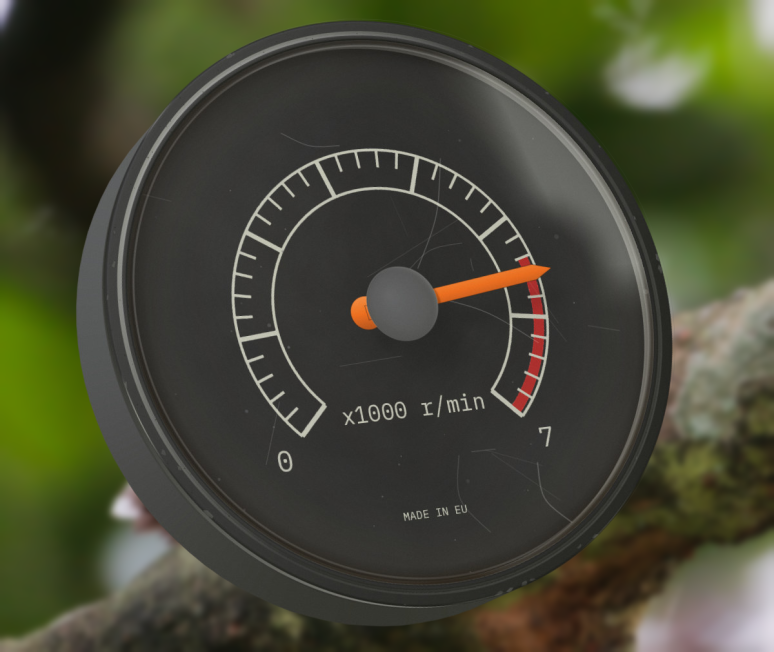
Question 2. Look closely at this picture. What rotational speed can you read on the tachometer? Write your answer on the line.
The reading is 5600 rpm
